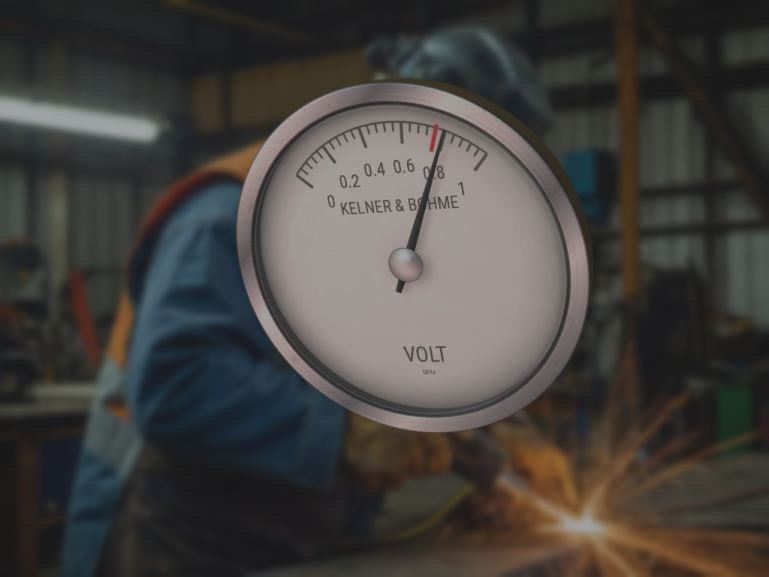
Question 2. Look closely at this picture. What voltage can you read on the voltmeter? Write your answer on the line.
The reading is 0.8 V
